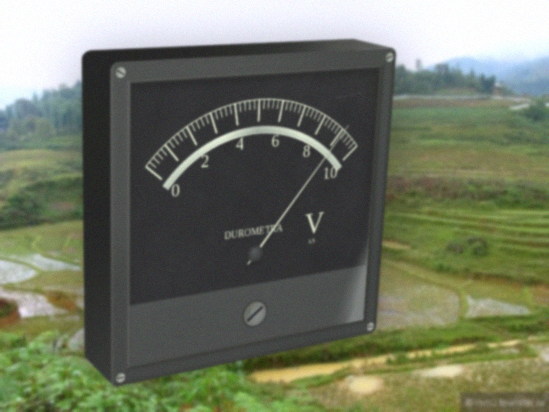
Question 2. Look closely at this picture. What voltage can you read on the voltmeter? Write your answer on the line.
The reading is 9 V
